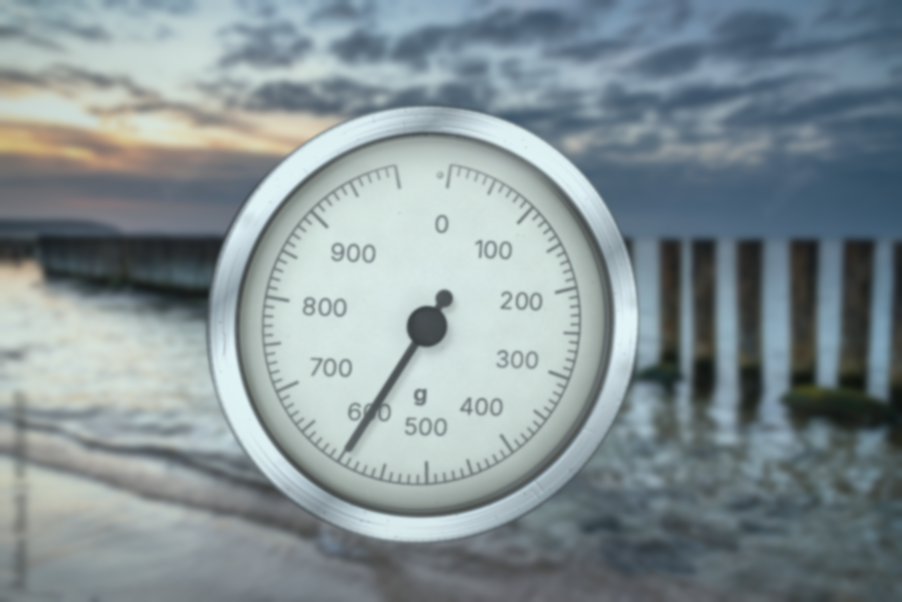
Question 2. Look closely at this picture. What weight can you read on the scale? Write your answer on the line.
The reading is 600 g
